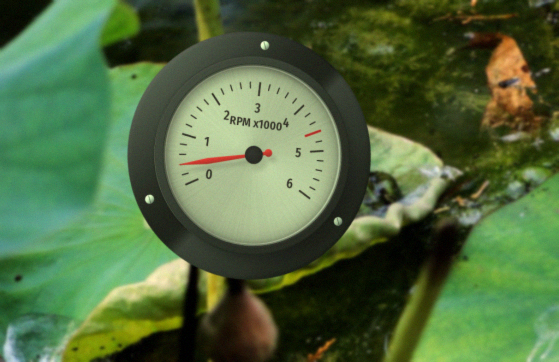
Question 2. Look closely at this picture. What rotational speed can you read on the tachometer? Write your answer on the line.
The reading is 400 rpm
